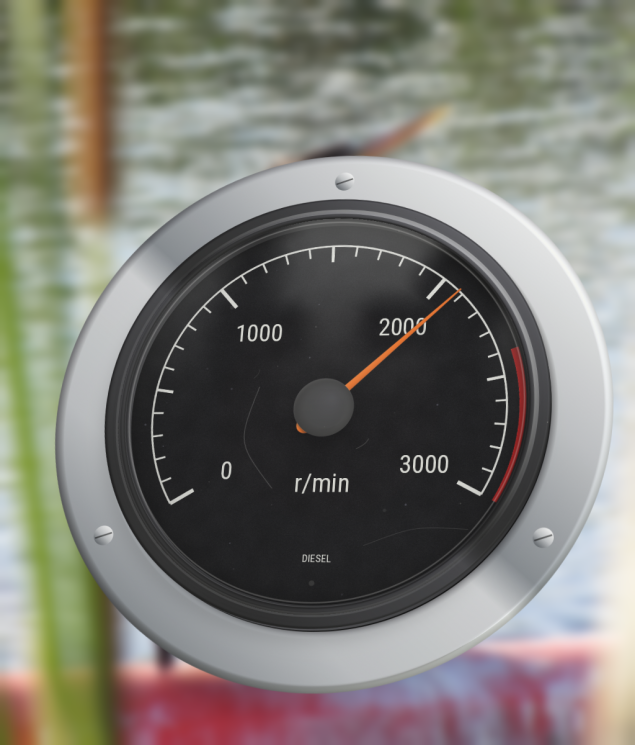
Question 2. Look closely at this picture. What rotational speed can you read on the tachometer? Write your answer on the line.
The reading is 2100 rpm
